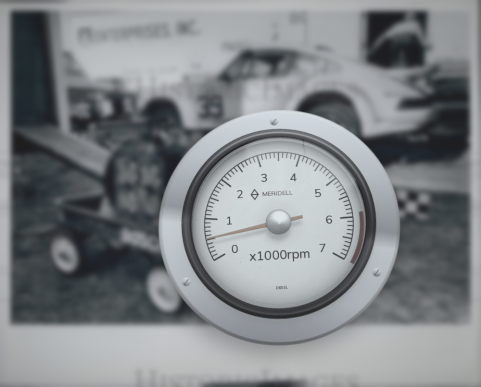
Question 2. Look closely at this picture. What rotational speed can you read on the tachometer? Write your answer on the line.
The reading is 500 rpm
